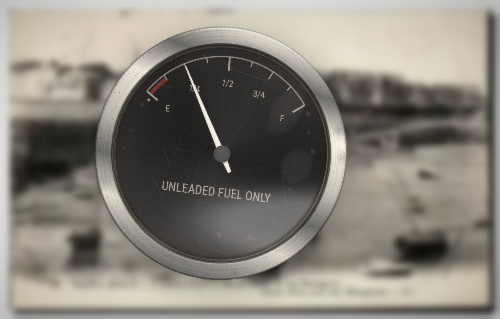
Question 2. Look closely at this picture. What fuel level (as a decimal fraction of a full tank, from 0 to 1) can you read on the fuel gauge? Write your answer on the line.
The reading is 0.25
